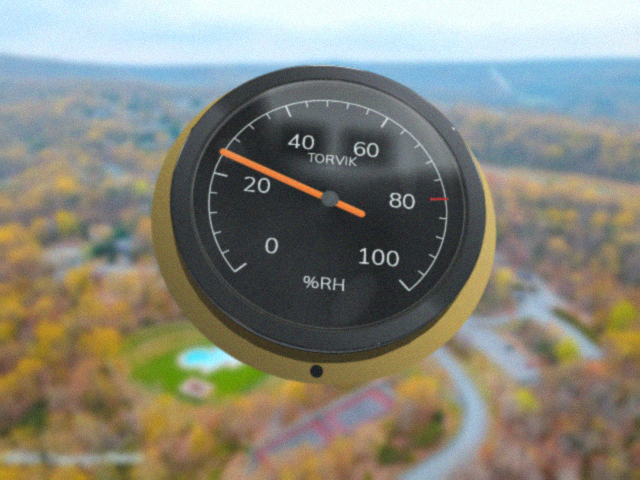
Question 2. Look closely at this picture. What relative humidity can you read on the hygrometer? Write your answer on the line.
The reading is 24 %
